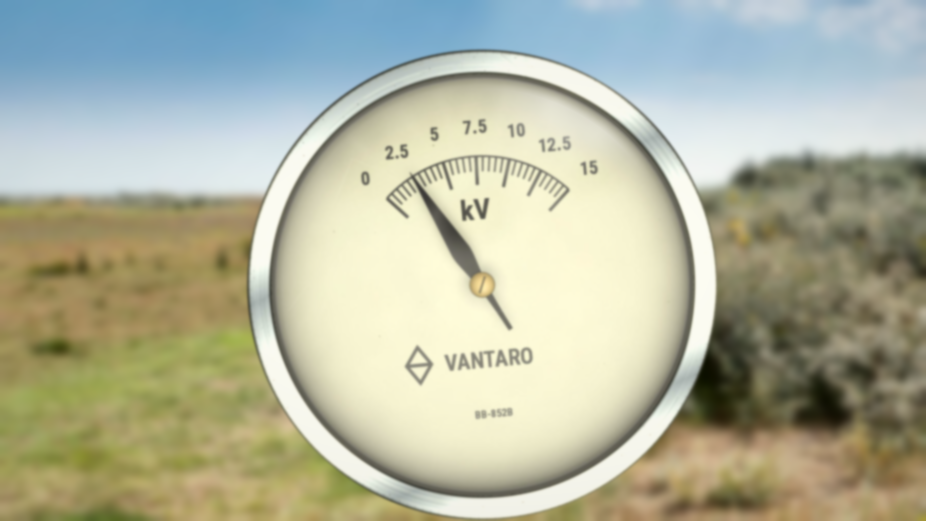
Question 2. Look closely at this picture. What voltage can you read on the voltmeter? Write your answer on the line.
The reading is 2.5 kV
